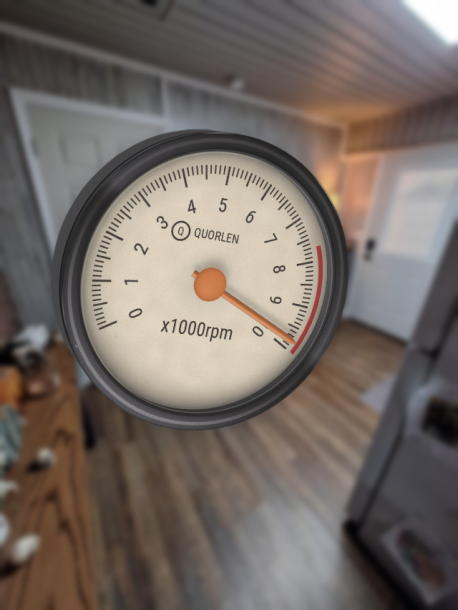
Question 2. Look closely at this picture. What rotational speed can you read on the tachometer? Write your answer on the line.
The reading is 9800 rpm
